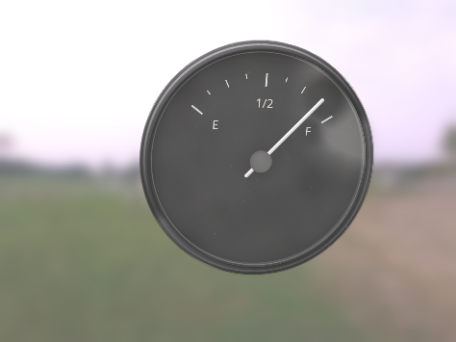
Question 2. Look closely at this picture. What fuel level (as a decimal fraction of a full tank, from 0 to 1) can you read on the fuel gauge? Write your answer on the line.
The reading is 0.875
